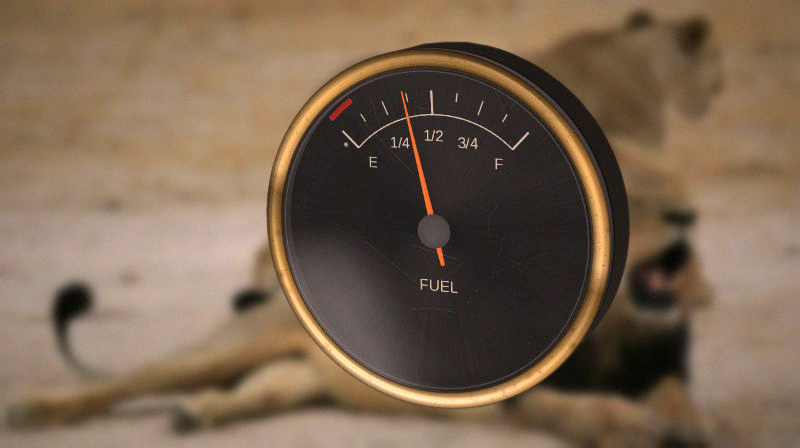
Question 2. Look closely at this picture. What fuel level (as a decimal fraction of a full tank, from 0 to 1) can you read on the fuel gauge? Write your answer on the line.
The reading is 0.375
